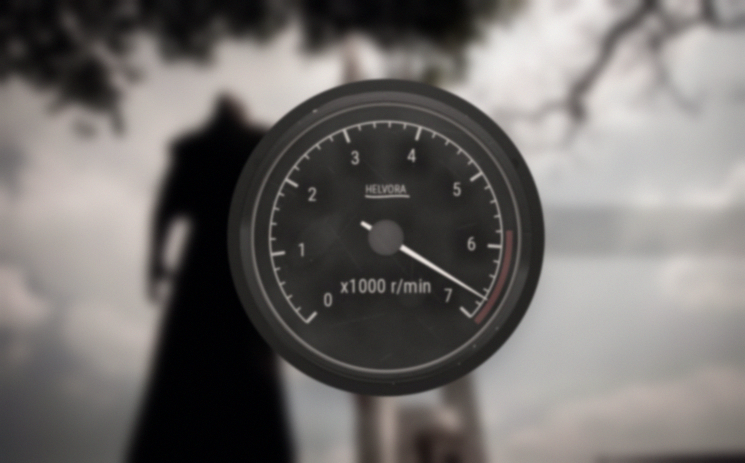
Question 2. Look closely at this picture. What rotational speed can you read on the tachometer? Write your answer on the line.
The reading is 6700 rpm
